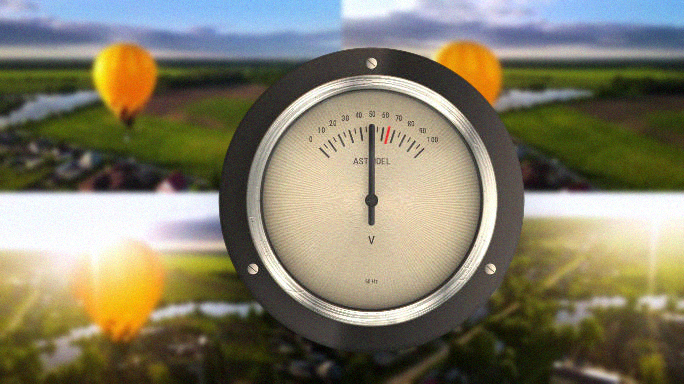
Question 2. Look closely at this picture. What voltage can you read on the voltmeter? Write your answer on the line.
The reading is 50 V
